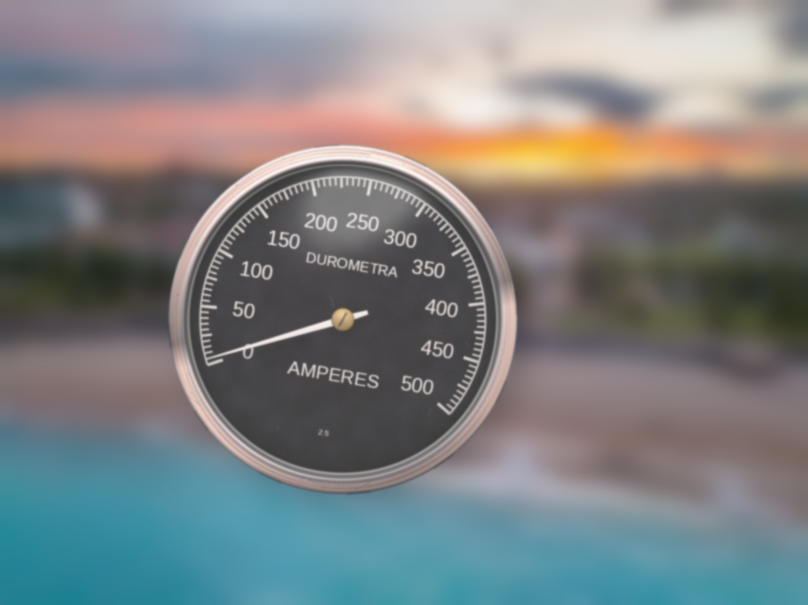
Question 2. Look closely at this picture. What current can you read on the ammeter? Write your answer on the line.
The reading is 5 A
